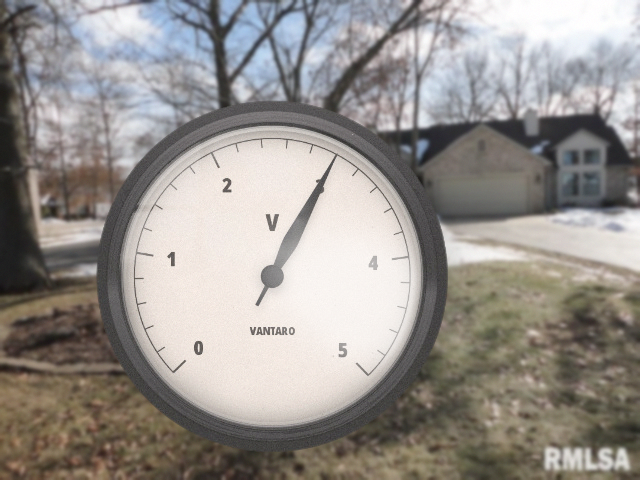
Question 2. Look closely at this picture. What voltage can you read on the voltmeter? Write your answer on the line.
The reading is 3 V
